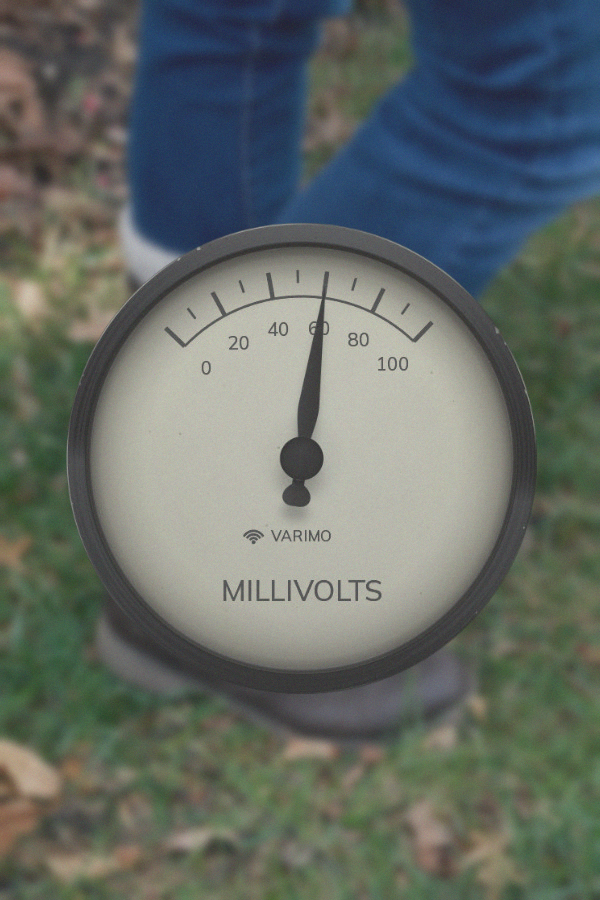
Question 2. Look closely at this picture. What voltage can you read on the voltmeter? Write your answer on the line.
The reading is 60 mV
